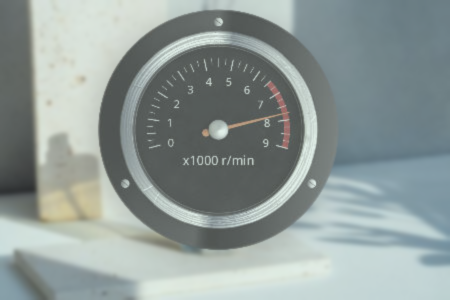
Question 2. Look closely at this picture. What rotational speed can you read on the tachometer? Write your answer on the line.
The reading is 7750 rpm
